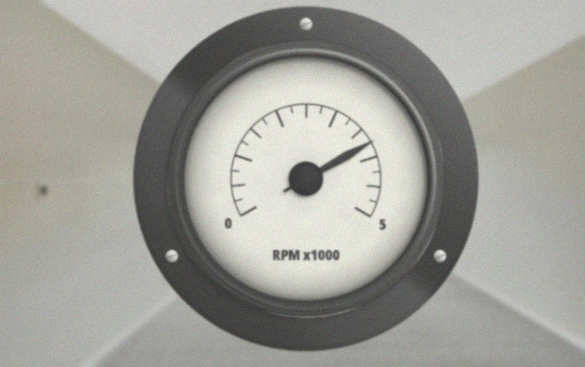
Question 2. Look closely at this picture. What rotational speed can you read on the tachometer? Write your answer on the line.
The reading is 3750 rpm
